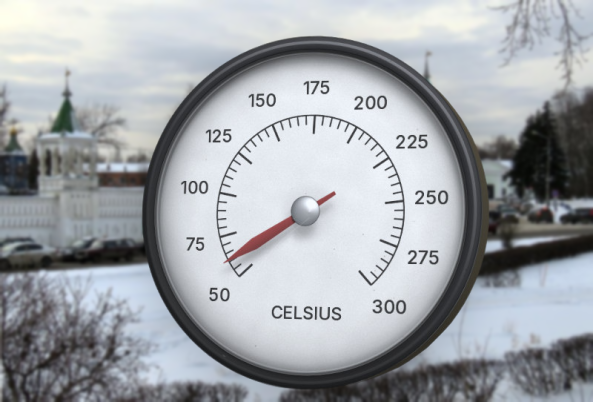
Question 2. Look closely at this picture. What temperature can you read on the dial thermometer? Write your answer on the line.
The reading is 60 °C
